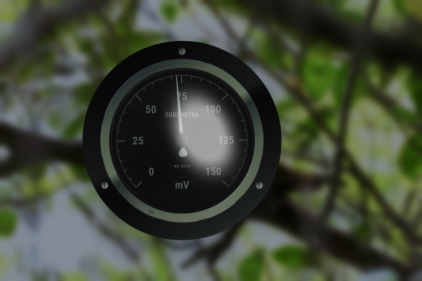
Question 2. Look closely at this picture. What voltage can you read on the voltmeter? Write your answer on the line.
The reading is 72.5 mV
